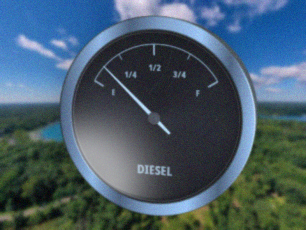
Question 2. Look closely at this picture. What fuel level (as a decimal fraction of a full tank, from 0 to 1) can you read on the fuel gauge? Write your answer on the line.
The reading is 0.125
